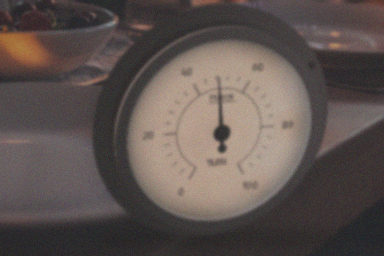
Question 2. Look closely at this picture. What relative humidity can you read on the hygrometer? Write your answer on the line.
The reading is 48 %
